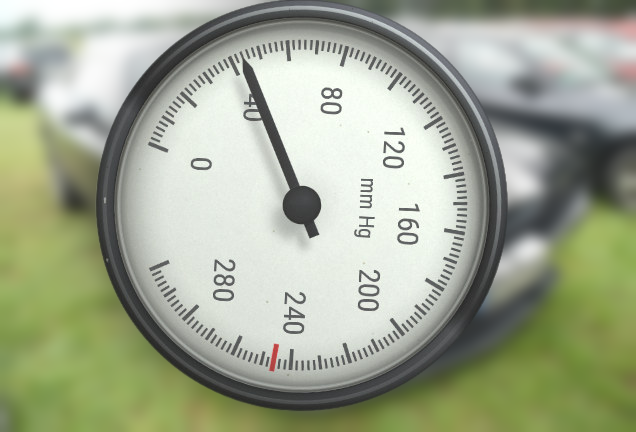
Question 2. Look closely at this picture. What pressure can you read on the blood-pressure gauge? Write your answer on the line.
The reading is 44 mmHg
